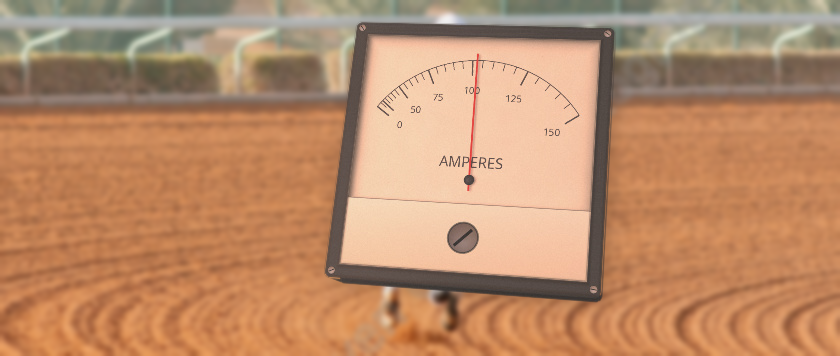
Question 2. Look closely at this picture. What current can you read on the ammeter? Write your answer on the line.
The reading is 102.5 A
